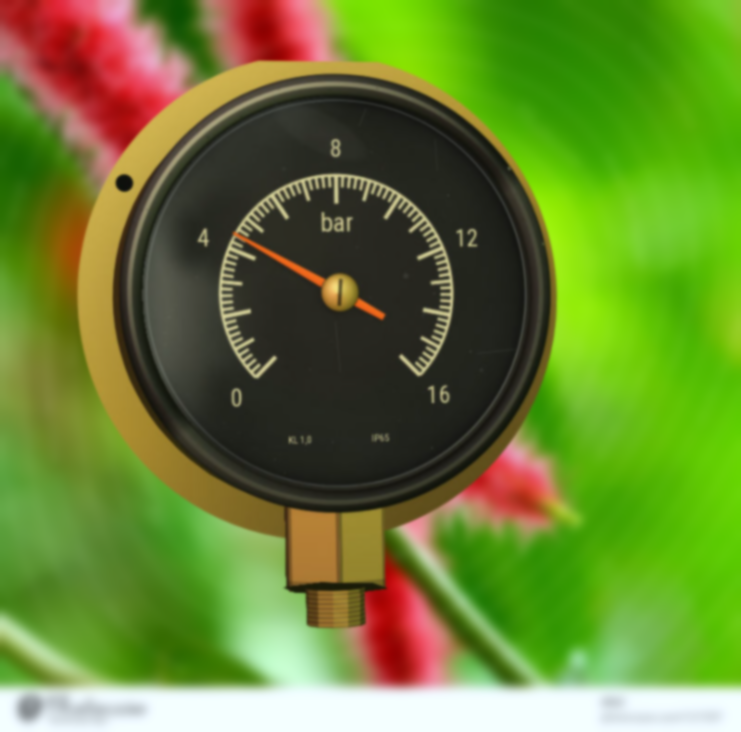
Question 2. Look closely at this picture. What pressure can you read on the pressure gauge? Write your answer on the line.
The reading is 4.4 bar
